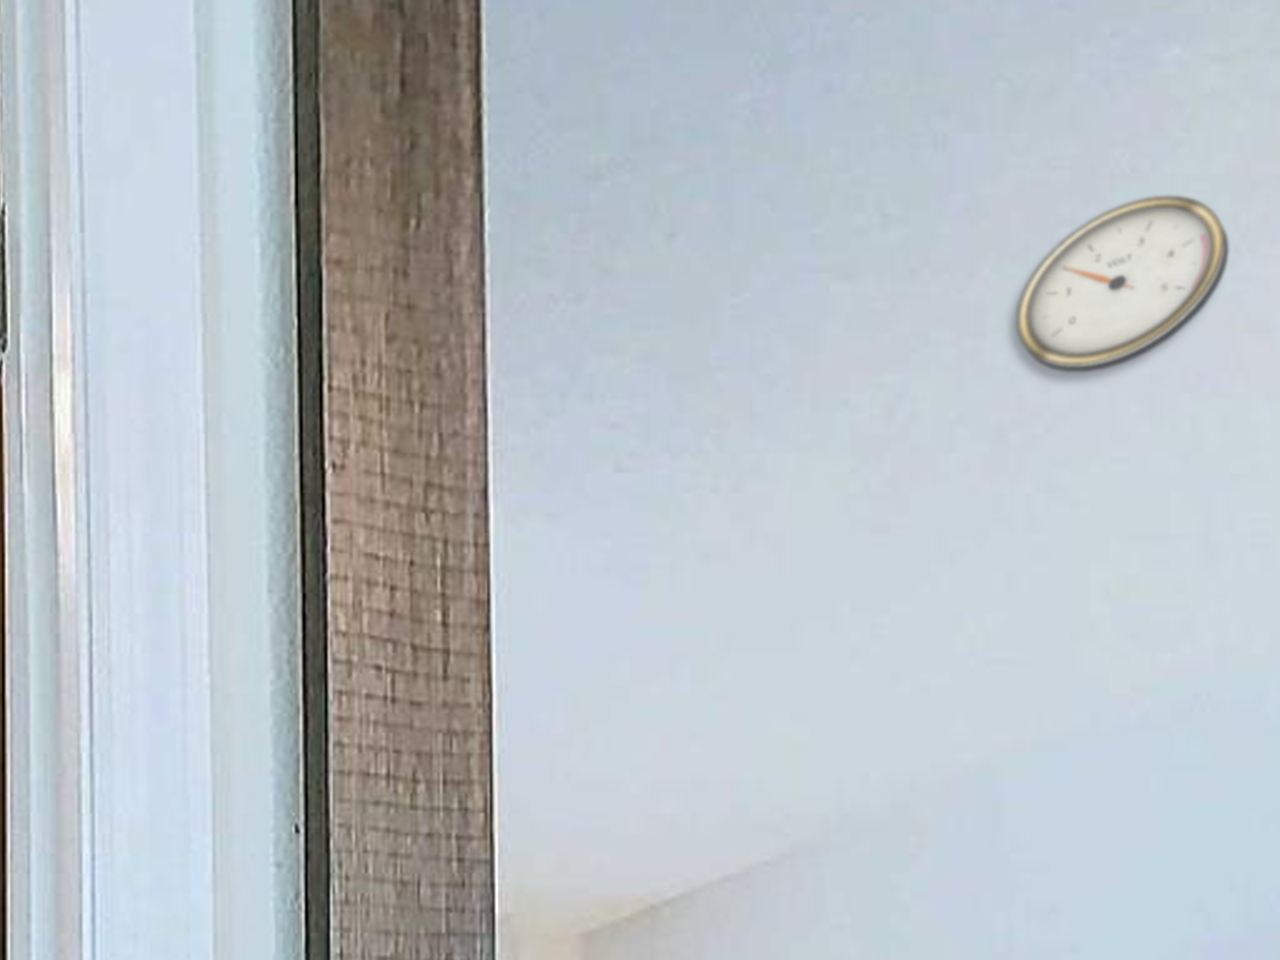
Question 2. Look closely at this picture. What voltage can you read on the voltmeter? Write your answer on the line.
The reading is 1.5 V
